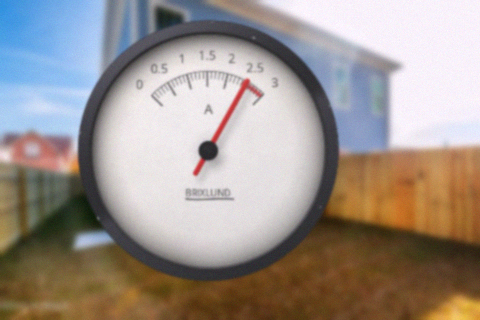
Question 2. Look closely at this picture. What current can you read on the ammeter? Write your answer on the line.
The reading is 2.5 A
